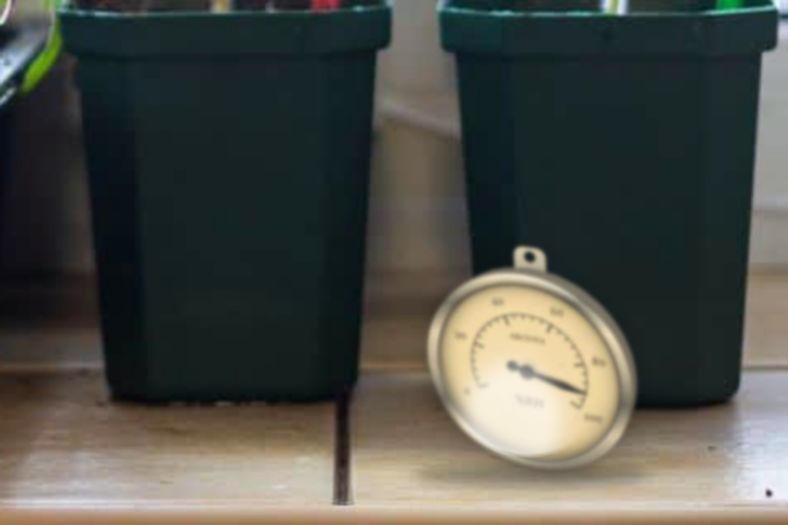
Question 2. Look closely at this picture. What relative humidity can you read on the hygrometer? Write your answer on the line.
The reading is 92 %
